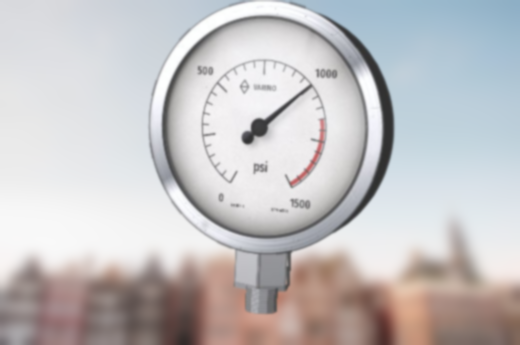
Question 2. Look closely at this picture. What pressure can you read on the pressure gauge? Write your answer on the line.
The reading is 1000 psi
